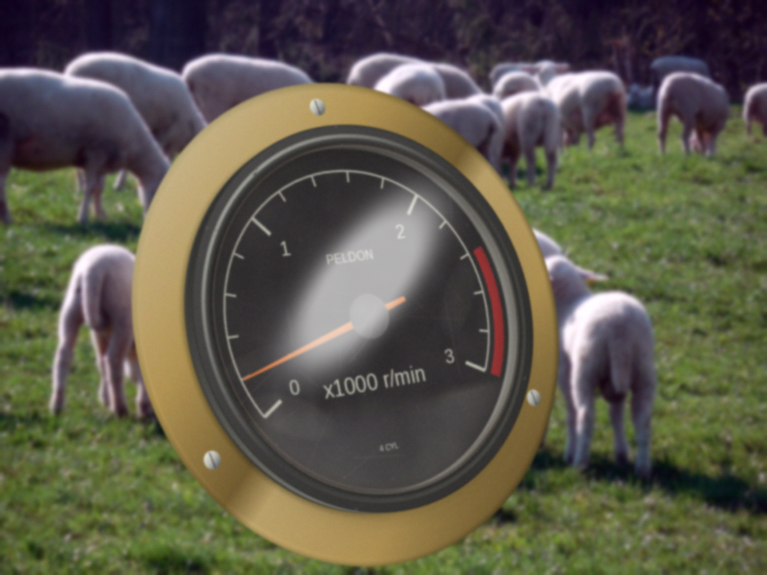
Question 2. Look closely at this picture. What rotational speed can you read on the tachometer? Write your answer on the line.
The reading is 200 rpm
